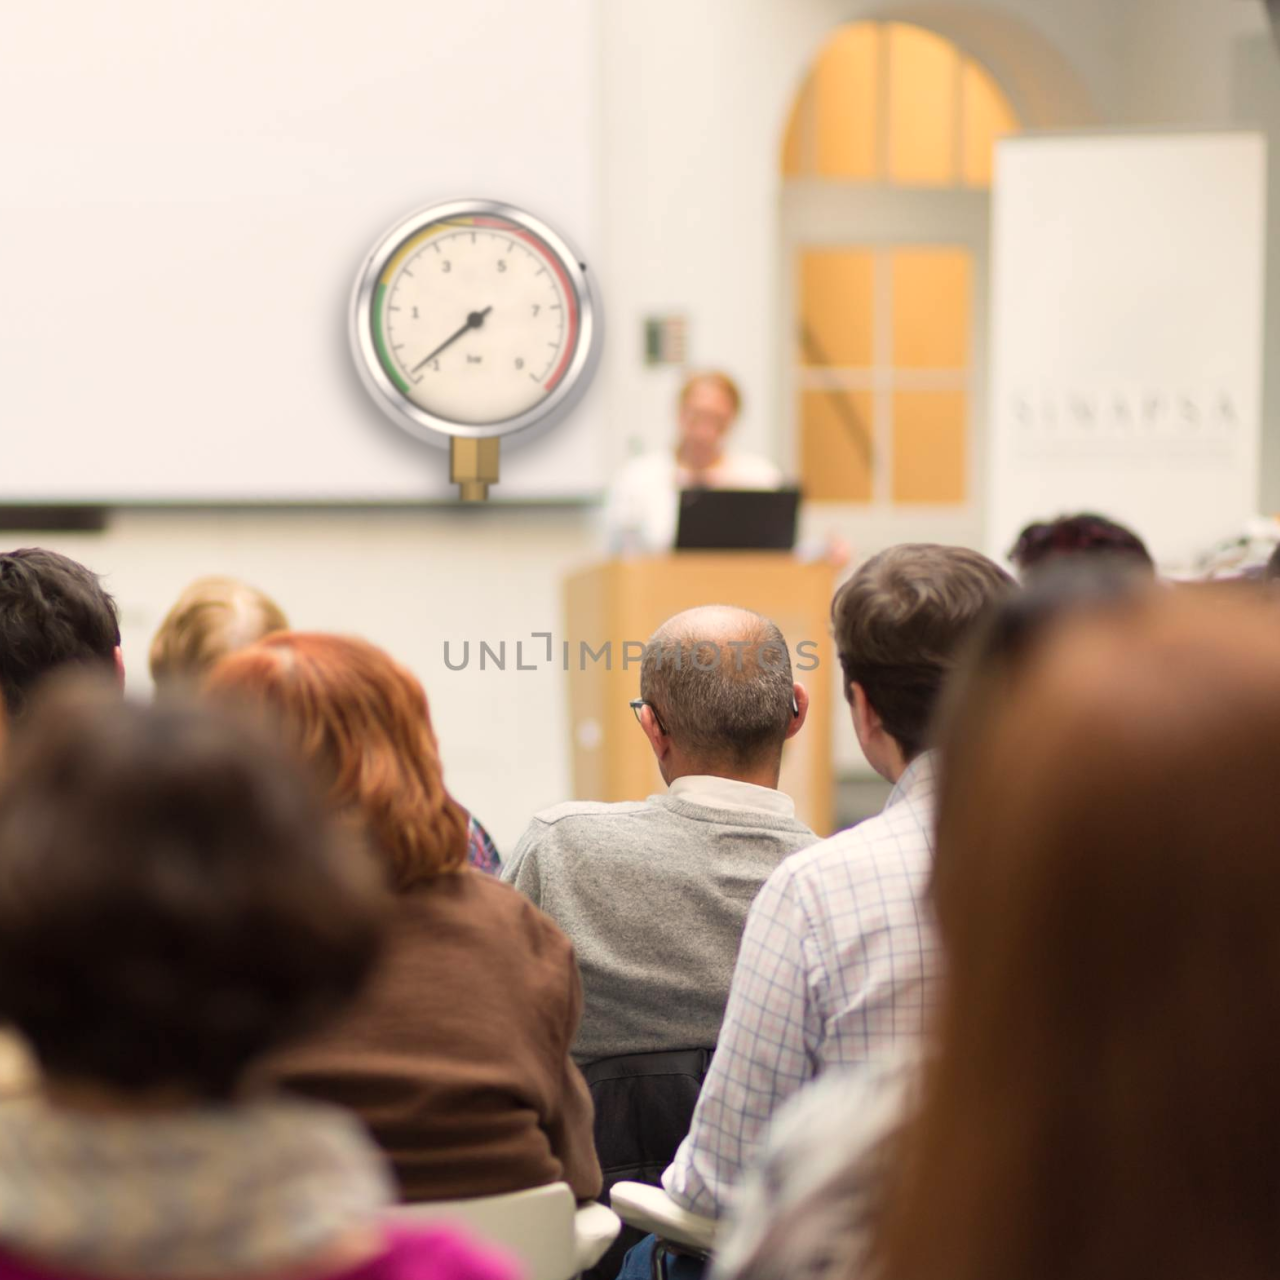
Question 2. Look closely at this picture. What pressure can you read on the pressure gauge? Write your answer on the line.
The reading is -0.75 bar
